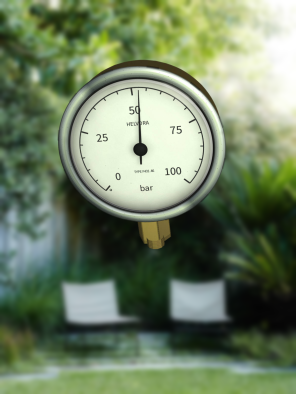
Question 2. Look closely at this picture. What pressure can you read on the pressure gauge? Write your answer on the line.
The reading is 52.5 bar
